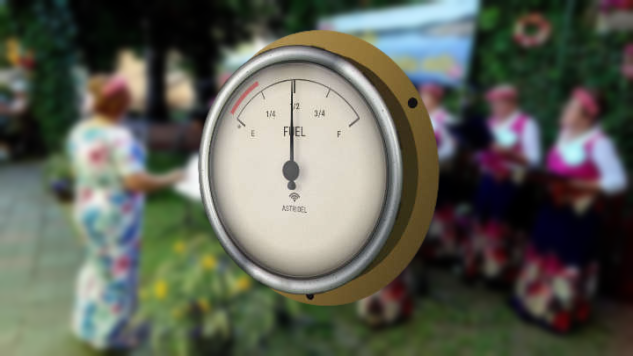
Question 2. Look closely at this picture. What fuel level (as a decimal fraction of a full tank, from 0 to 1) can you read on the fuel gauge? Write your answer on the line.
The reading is 0.5
